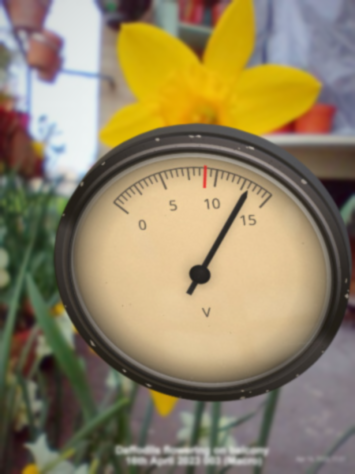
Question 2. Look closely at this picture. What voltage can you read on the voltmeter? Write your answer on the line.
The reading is 13 V
